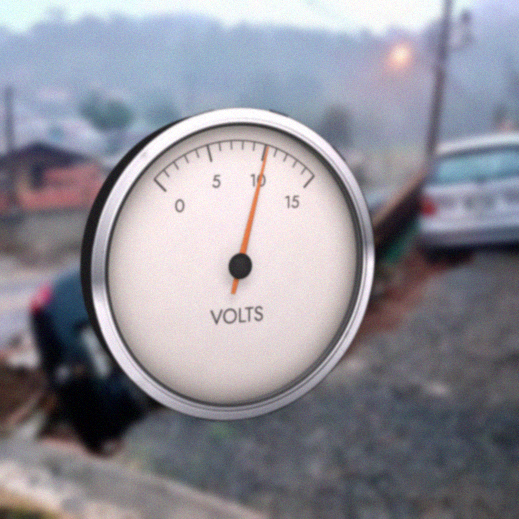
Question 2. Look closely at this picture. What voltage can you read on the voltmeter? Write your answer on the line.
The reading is 10 V
